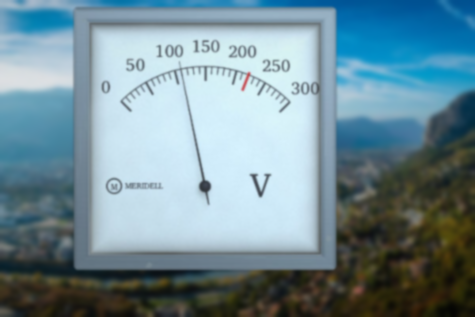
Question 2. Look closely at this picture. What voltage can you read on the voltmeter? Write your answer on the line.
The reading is 110 V
